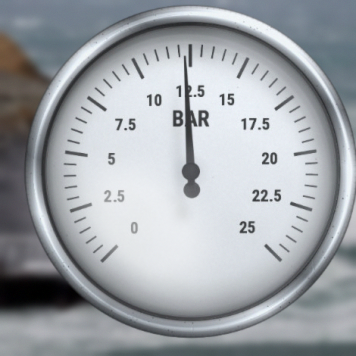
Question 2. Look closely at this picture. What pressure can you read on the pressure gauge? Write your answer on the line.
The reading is 12.25 bar
